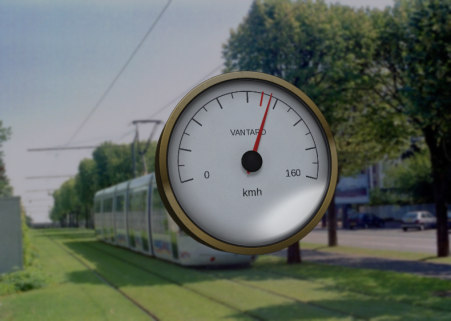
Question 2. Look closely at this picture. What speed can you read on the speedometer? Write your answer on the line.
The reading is 95 km/h
